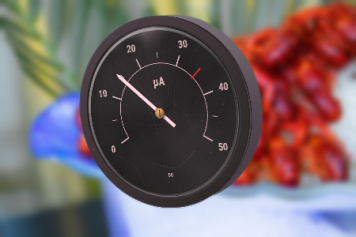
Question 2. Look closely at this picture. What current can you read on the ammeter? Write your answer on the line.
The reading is 15 µA
